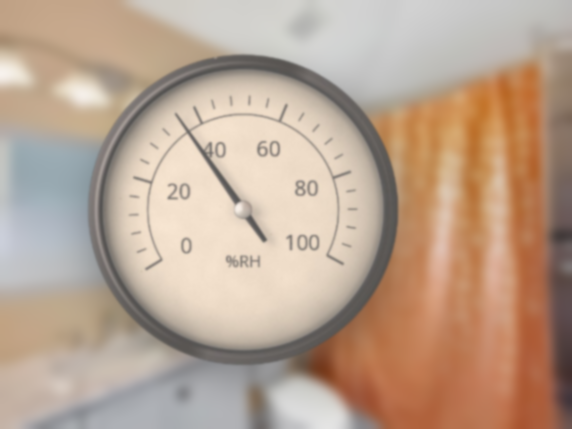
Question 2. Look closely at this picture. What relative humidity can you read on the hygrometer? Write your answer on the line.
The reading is 36 %
